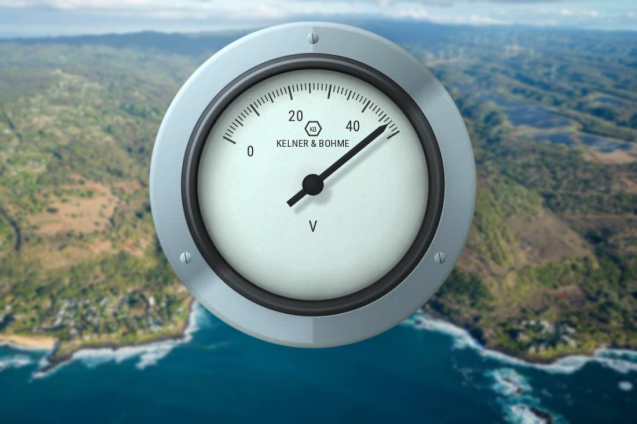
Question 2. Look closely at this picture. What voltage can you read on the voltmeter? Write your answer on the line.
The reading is 47 V
